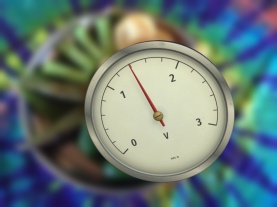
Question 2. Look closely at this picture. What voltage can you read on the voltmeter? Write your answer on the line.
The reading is 1.4 V
